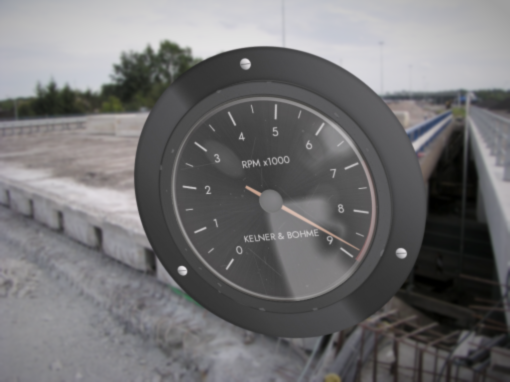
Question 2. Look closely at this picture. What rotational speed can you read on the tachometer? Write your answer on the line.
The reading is 8750 rpm
